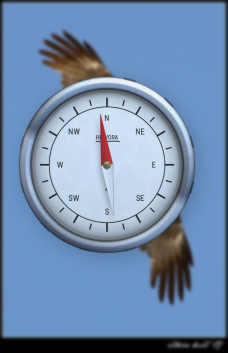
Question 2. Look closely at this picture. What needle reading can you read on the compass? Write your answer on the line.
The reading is 352.5 °
